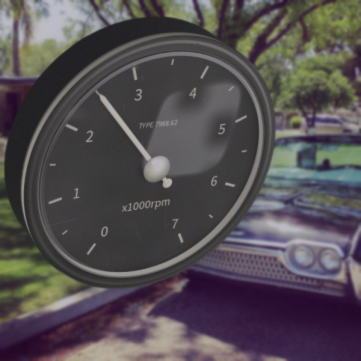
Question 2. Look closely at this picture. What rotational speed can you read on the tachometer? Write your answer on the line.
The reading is 2500 rpm
